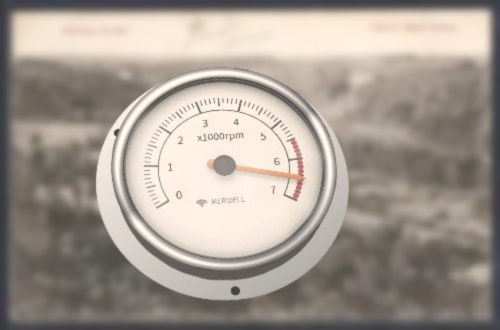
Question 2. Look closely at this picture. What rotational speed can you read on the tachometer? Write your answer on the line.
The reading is 6500 rpm
